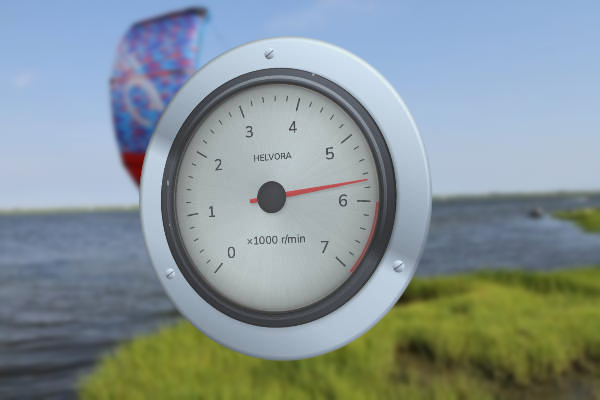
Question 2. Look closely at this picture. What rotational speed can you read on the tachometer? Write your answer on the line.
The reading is 5700 rpm
